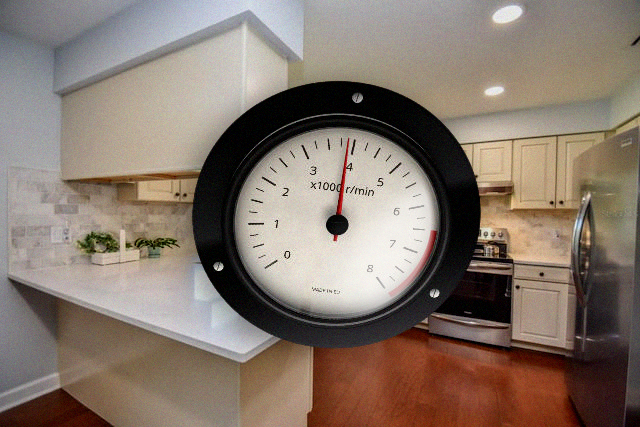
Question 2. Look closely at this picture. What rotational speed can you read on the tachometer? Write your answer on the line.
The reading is 3875 rpm
